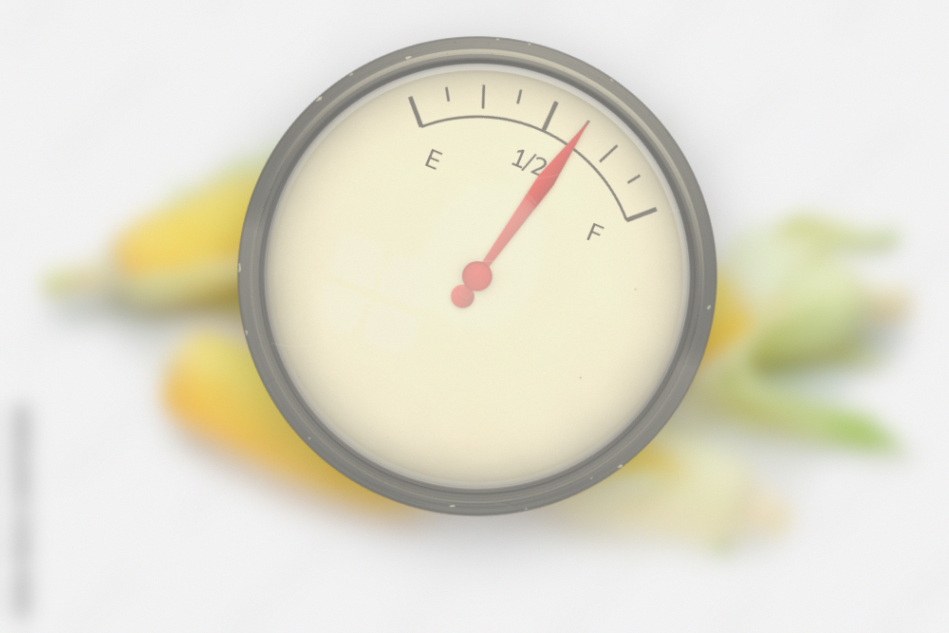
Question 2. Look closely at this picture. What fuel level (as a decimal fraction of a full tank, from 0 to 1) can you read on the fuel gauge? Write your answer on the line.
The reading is 0.625
